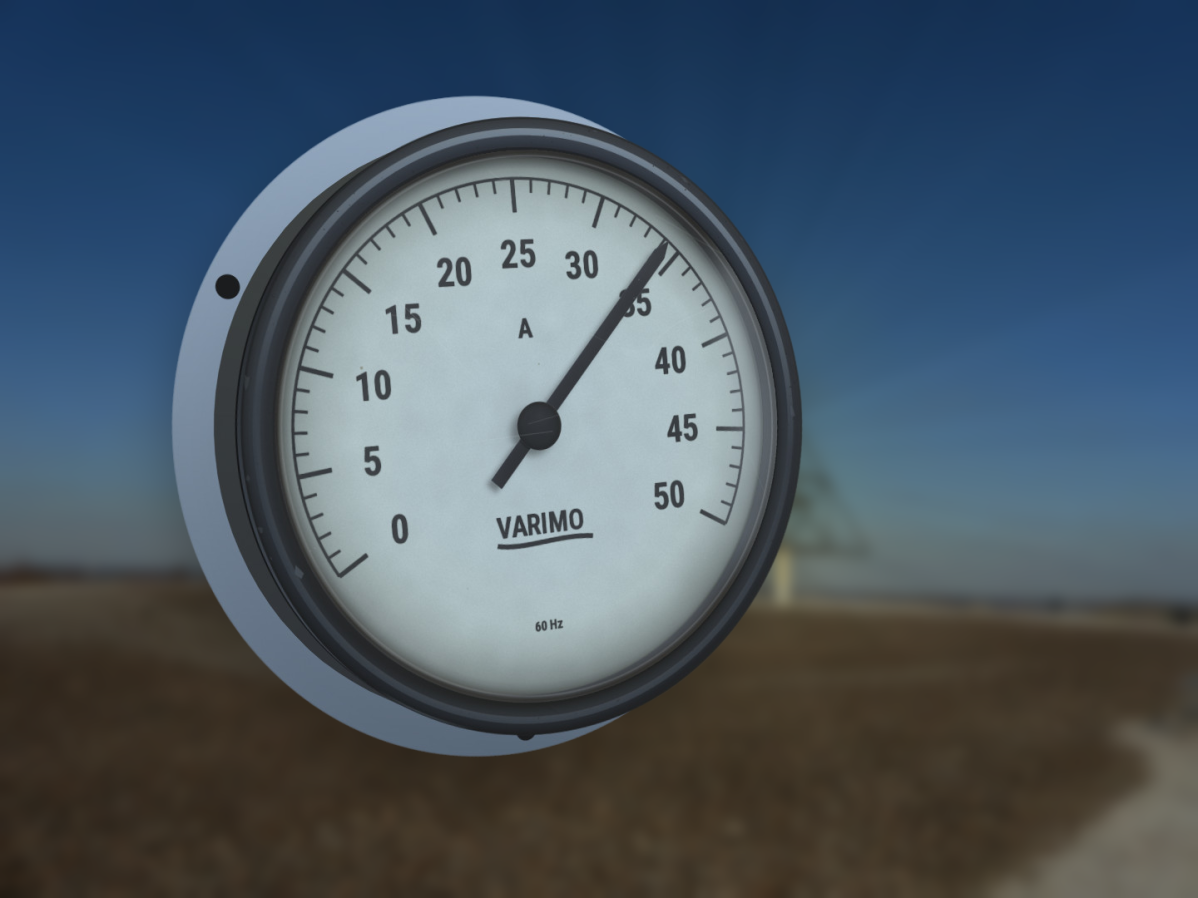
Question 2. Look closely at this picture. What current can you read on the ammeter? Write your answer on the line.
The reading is 34 A
